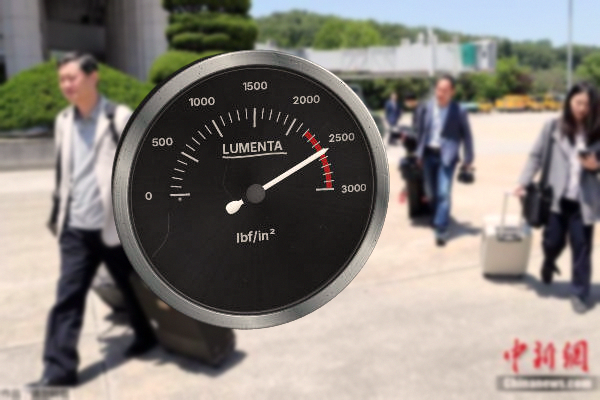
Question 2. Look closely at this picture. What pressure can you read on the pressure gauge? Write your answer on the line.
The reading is 2500 psi
